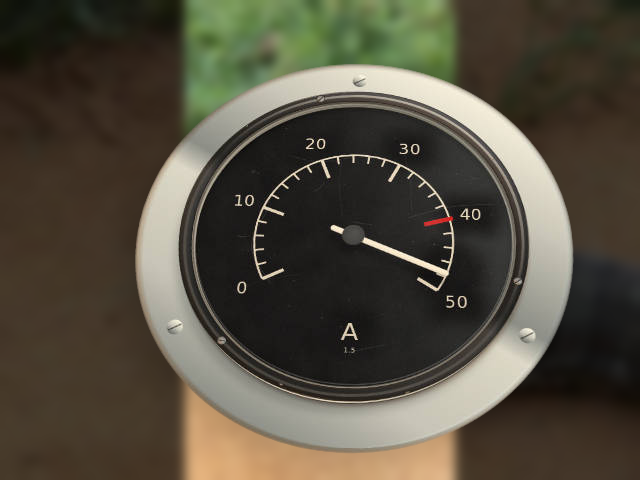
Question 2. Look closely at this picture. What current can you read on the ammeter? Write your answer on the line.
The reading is 48 A
